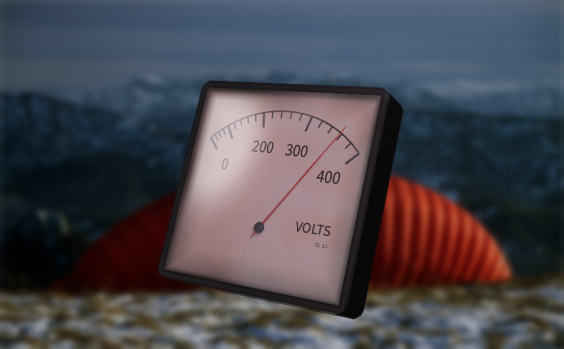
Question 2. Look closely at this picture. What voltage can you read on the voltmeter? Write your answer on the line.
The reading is 360 V
